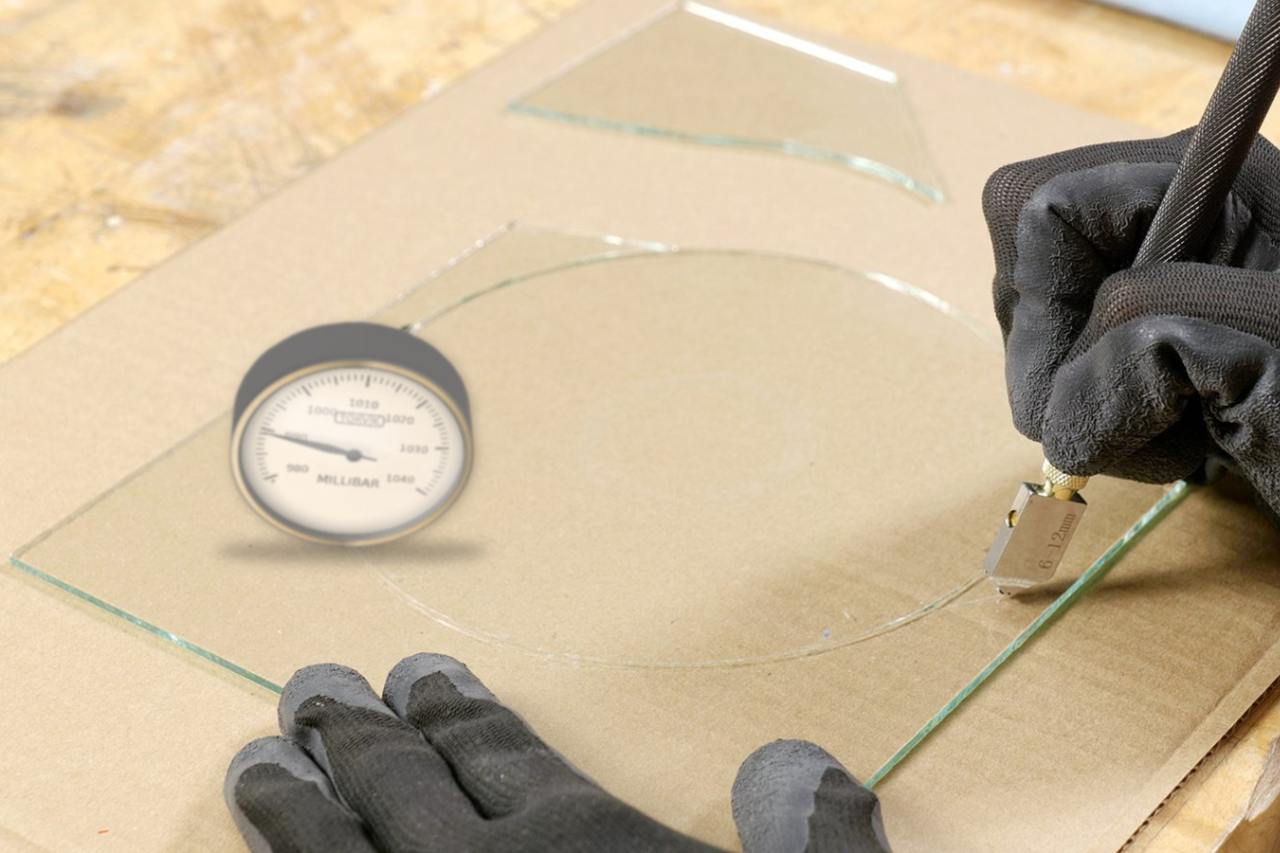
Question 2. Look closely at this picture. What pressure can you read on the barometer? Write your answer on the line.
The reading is 990 mbar
